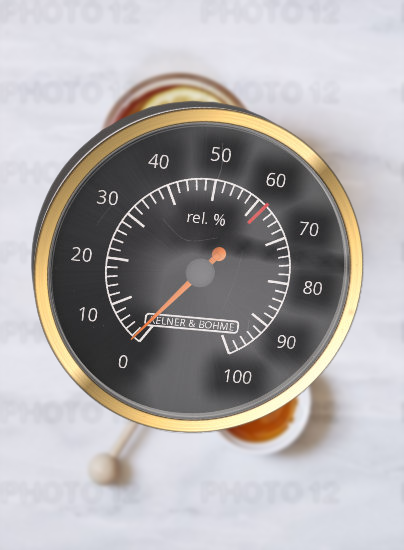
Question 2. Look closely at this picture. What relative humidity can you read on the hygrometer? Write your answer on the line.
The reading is 2 %
